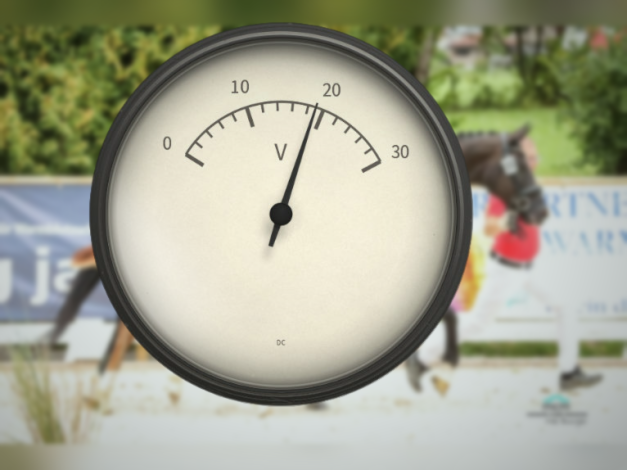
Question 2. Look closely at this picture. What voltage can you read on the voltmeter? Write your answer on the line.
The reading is 19 V
